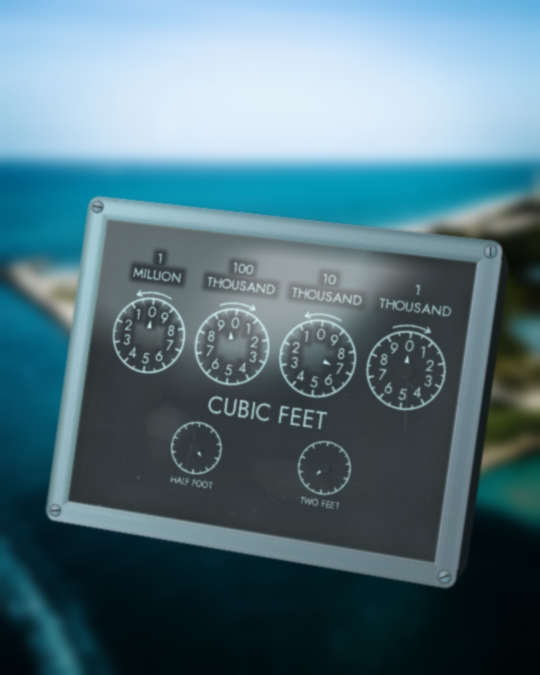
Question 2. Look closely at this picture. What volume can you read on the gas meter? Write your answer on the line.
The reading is 997000 ft³
